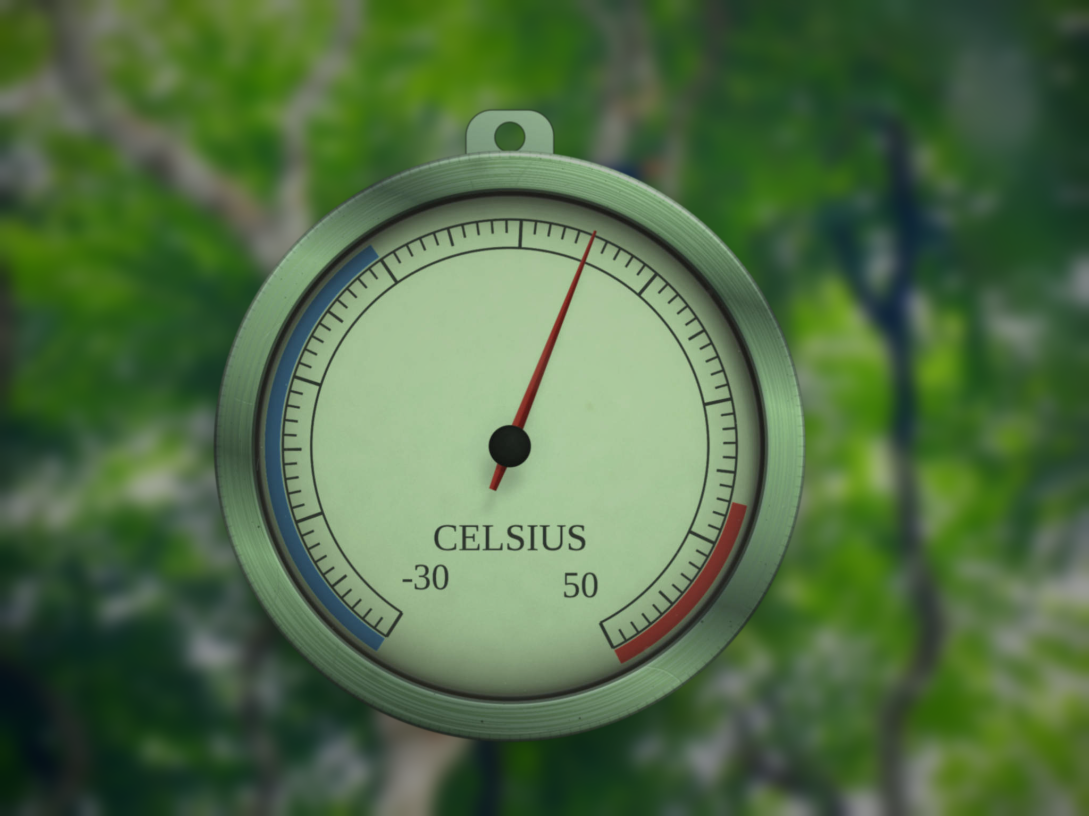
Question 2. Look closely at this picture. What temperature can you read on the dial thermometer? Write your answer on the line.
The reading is 15 °C
